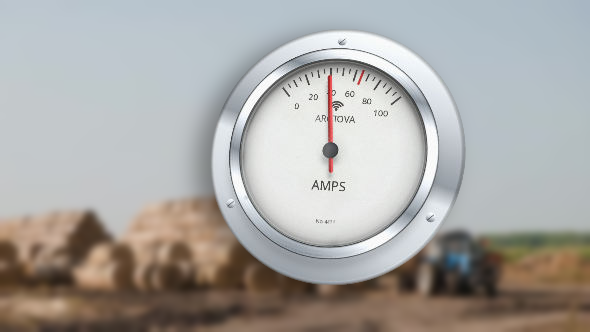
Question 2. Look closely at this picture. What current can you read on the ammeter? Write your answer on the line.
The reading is 40 A
